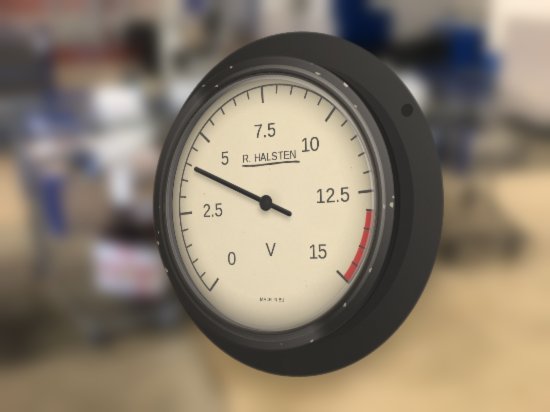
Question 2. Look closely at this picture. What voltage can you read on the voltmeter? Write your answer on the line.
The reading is 4 V
